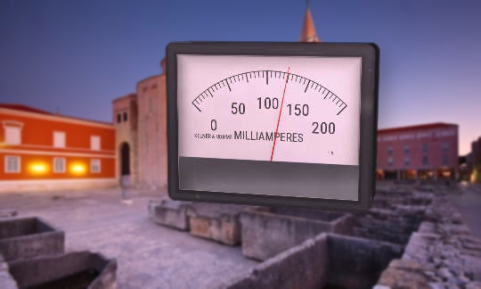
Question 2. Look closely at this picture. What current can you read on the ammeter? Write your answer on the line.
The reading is 125 mA
